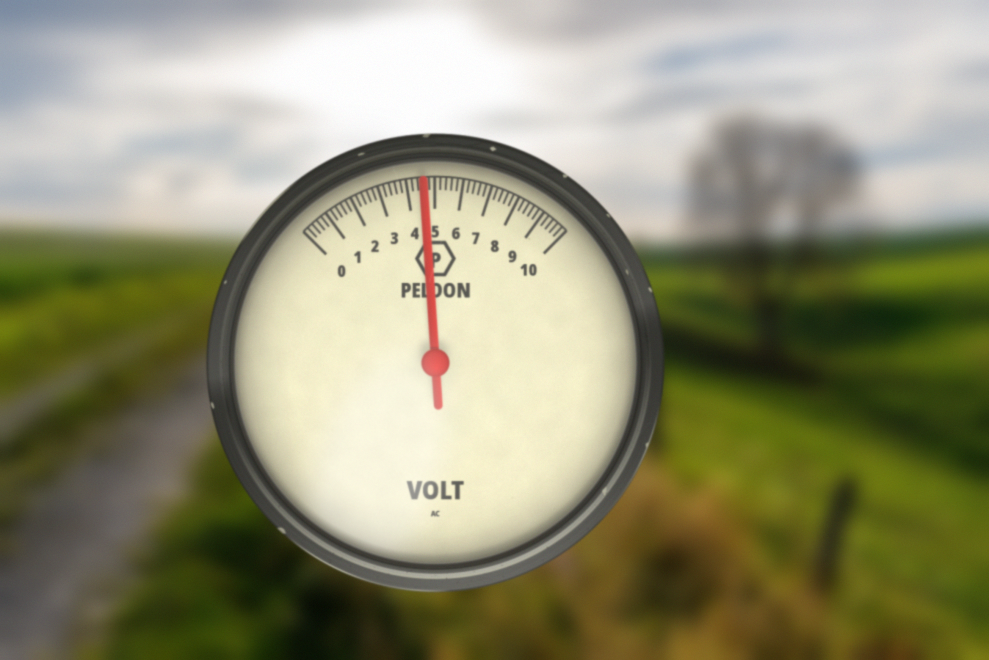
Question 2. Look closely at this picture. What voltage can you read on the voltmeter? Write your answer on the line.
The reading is 4.6 V
